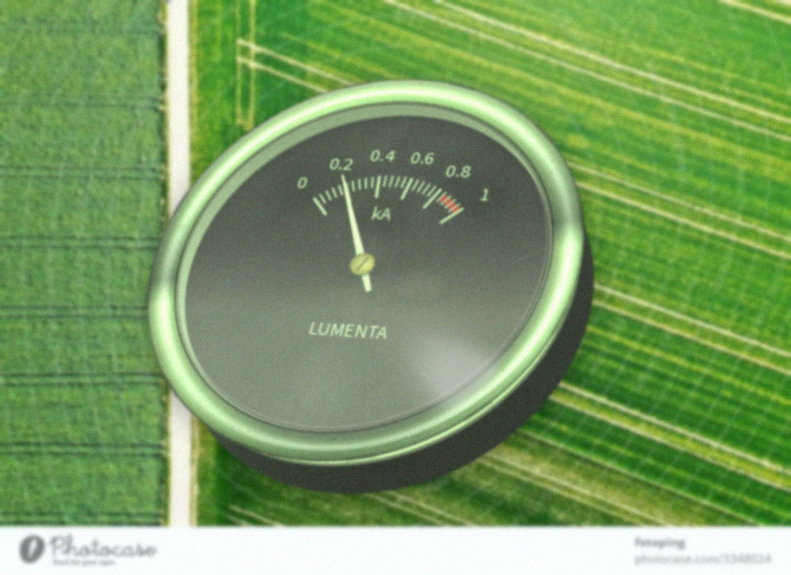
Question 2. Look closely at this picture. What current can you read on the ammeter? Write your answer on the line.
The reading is 0.2 kA
